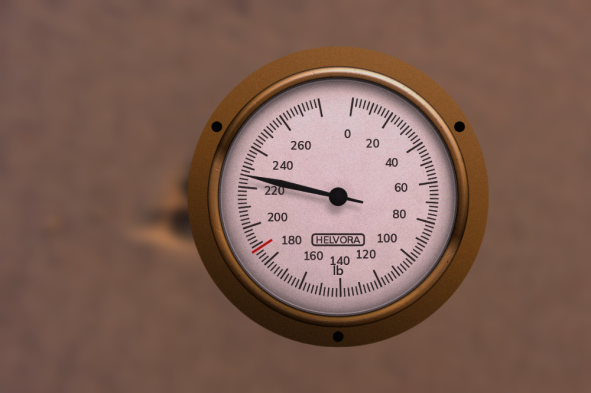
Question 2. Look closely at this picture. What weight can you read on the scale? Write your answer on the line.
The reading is 226 lb
